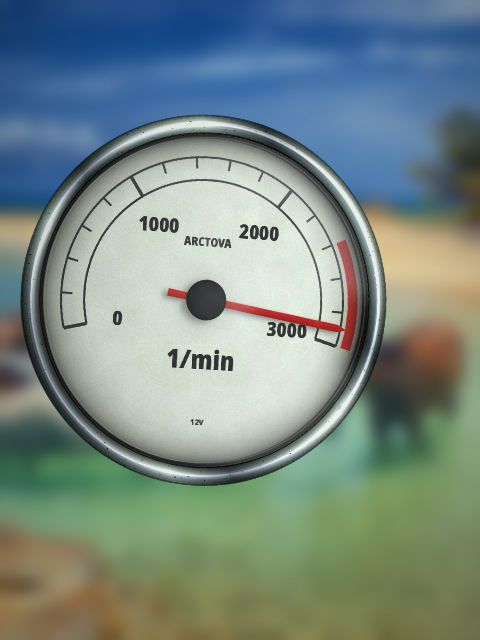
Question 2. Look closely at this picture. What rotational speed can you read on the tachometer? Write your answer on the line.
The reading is 2900 rpm
